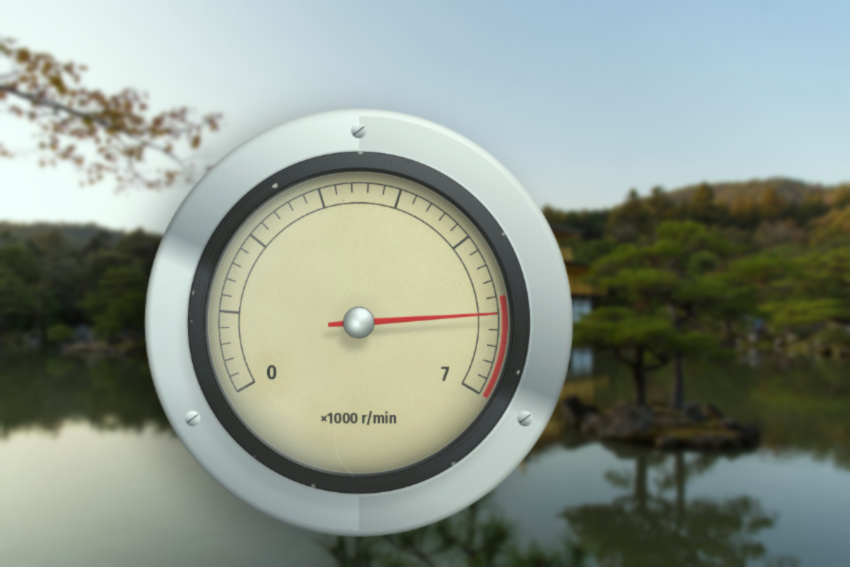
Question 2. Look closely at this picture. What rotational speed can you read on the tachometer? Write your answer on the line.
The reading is 6000 rpm
